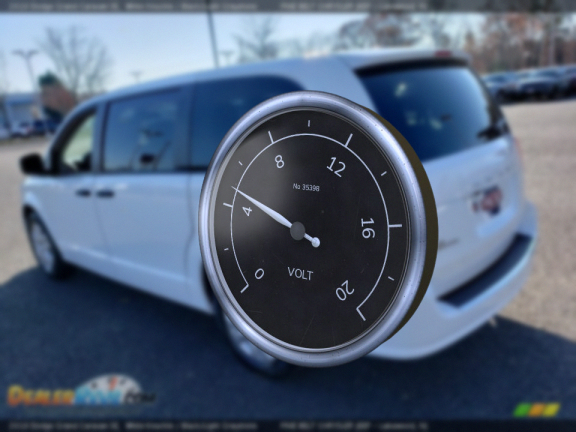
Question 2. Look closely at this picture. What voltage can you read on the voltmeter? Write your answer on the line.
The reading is 5 V
